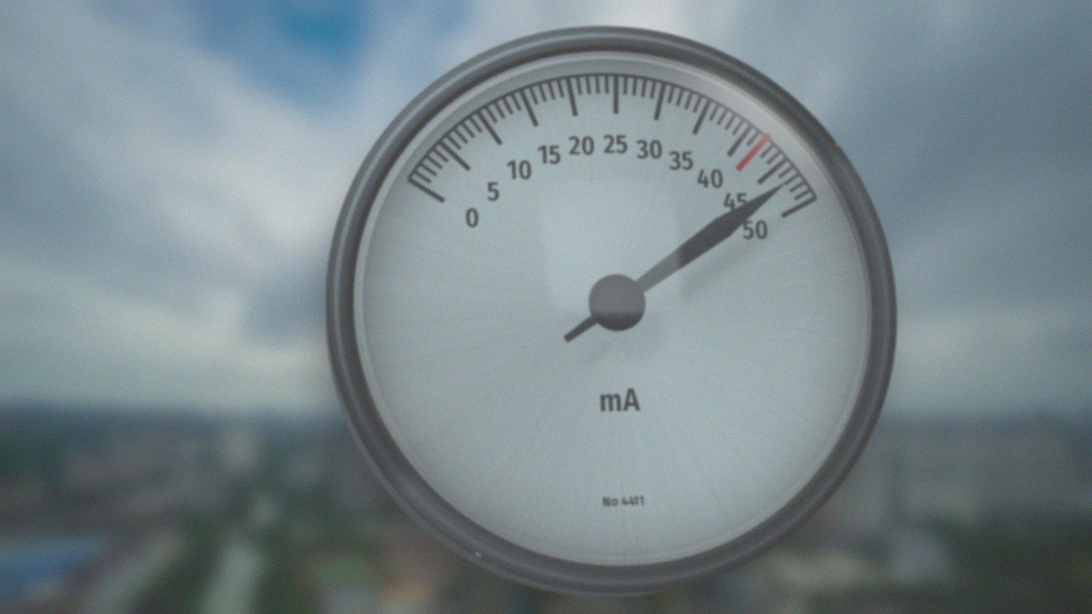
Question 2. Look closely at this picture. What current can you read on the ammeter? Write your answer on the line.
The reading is 47 mA
